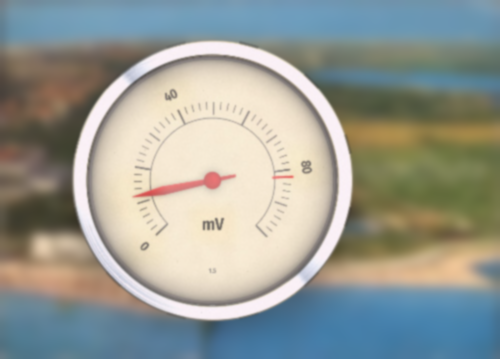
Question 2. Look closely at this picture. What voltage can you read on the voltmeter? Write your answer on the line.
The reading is 12 mV
